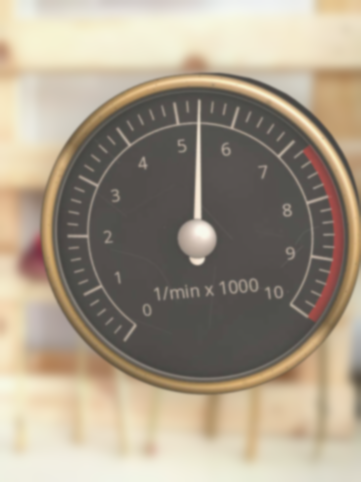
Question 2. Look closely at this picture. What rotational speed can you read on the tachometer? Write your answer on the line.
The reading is 5400 rpm
